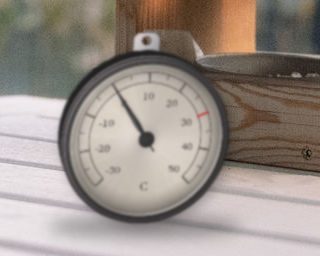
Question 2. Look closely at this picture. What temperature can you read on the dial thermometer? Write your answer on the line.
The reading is 0 °C
